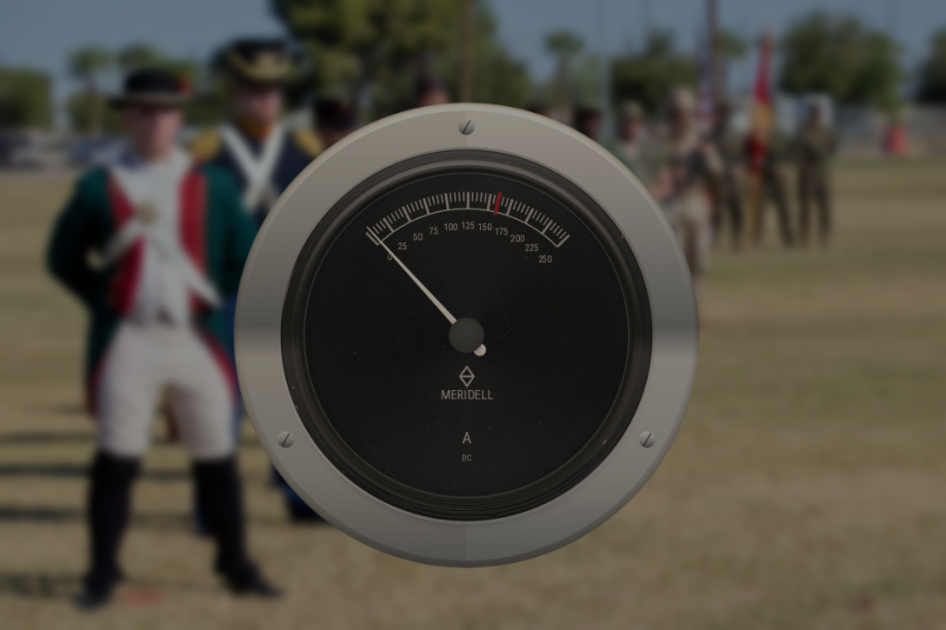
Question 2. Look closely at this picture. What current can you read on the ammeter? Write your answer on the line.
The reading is 5 A
